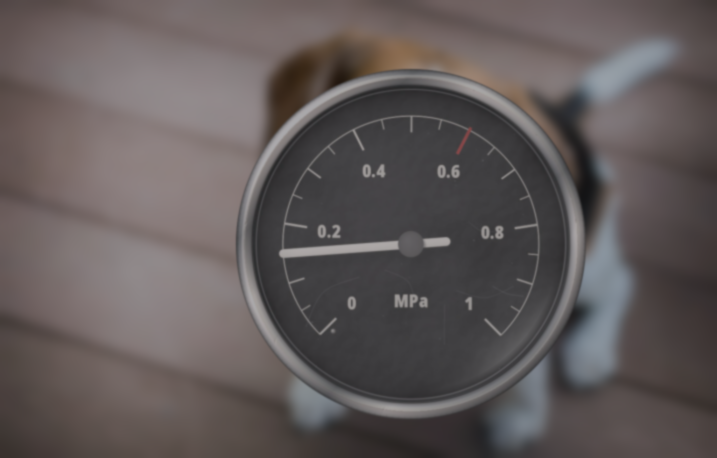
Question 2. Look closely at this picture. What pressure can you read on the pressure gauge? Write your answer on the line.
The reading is 0.15 MPa
